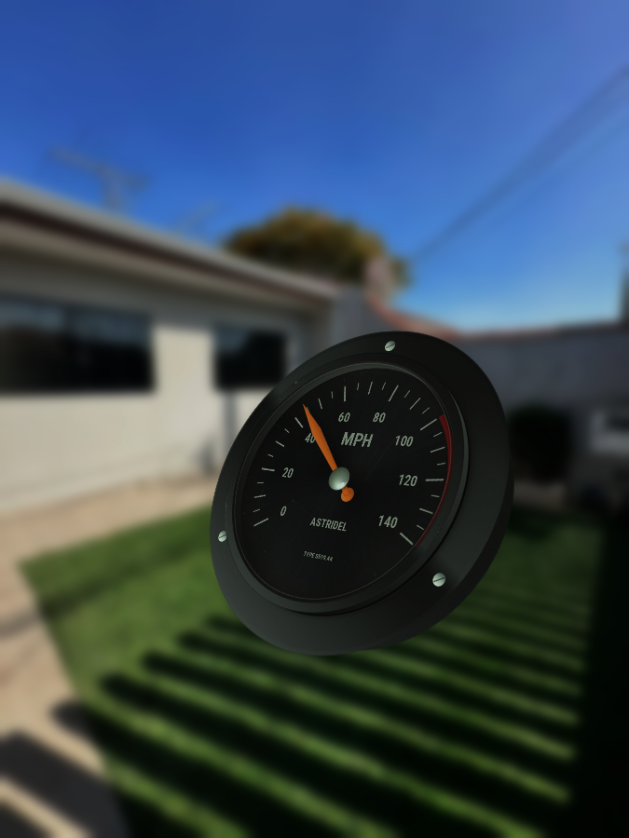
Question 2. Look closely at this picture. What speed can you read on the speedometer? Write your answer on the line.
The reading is 45 mph
